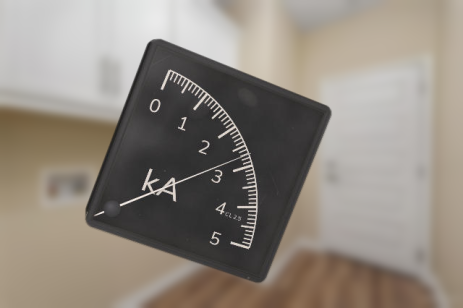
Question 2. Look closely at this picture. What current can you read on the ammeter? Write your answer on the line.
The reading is 2.7 kA
